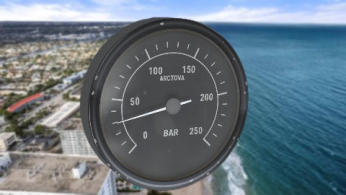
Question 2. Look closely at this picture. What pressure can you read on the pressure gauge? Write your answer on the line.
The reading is 30 bar
